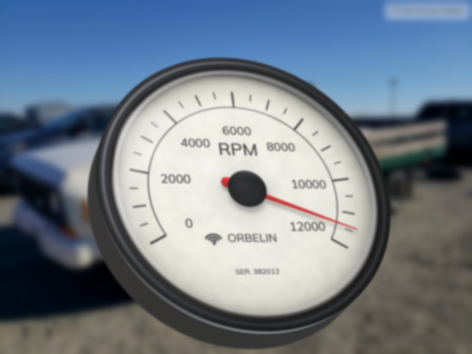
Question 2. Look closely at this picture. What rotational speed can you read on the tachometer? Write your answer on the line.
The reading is 11500 rpm
